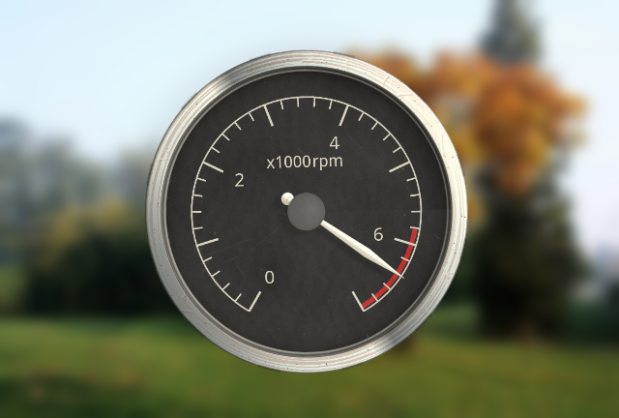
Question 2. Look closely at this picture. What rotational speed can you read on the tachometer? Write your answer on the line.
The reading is 6400 rpm
